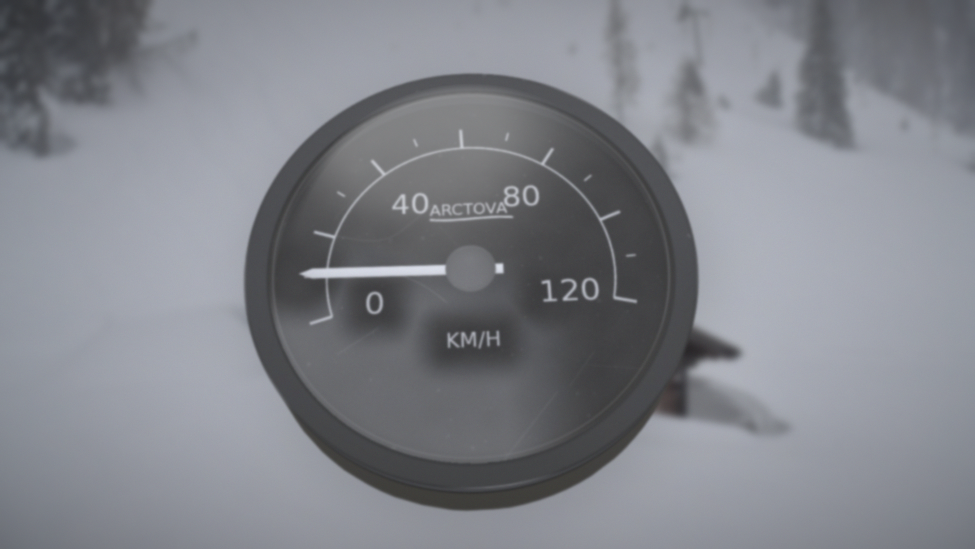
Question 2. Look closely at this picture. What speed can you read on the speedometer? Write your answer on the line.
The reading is 10 km/h
